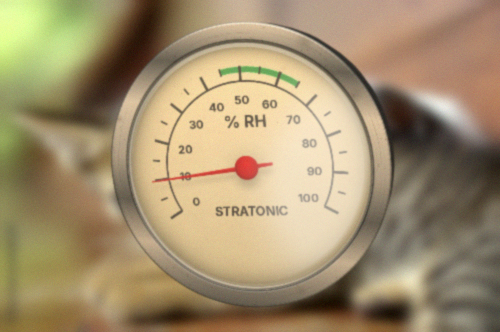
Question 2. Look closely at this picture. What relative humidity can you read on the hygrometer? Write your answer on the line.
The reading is 10 %
